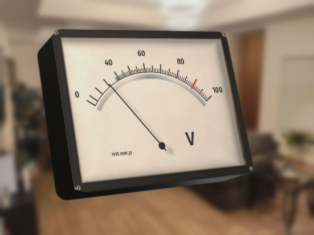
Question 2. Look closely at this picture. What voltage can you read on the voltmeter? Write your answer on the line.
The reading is 30 V
